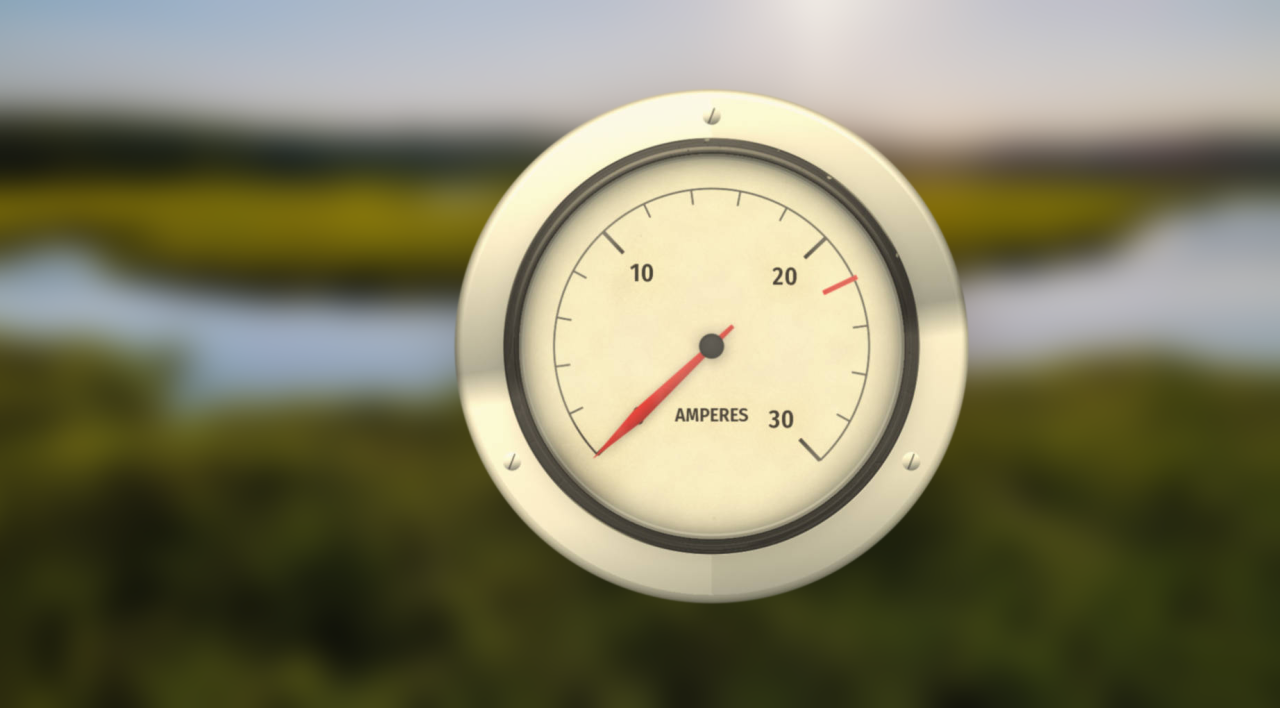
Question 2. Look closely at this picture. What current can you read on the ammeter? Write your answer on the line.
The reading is 0 A
